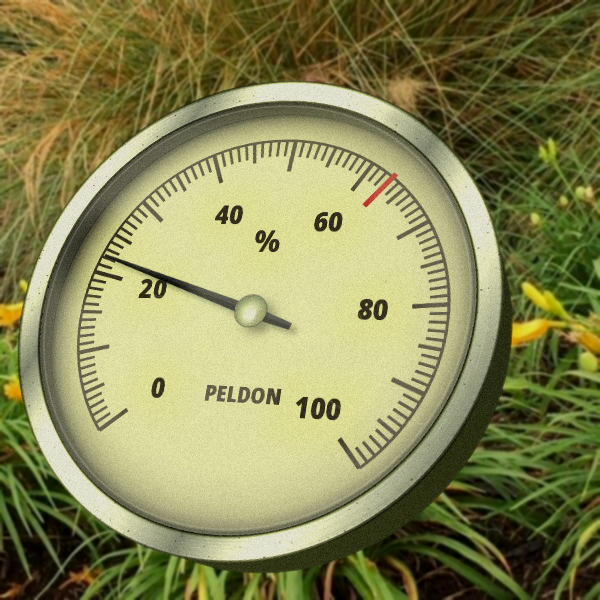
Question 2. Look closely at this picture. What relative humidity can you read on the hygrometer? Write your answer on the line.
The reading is 22 %
